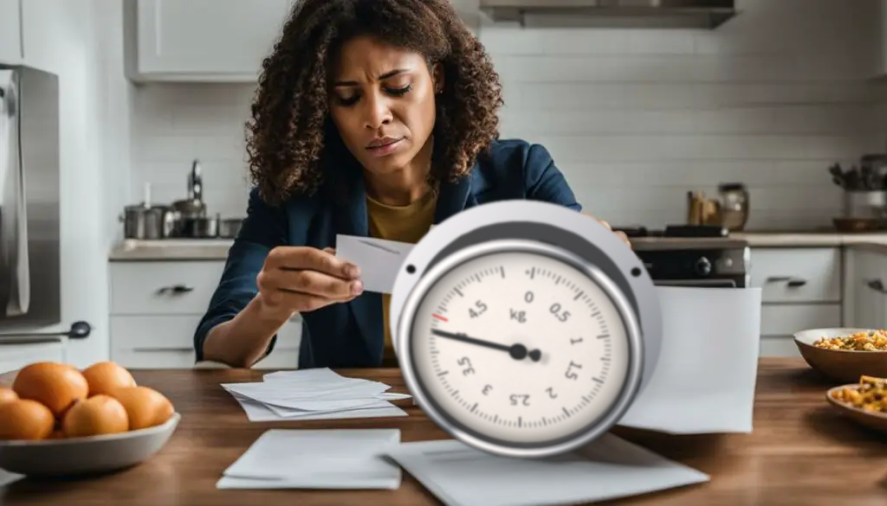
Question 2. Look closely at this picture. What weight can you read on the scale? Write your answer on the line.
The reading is 4 kg
